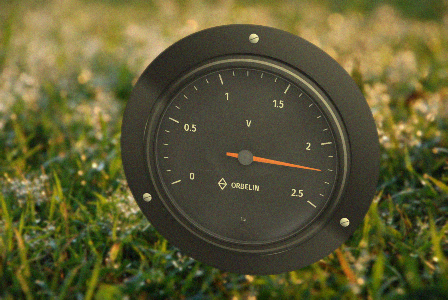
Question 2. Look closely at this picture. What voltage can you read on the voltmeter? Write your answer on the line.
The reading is 2.2 V
